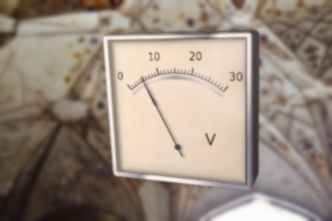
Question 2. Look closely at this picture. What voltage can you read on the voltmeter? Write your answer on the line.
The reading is 5 V
